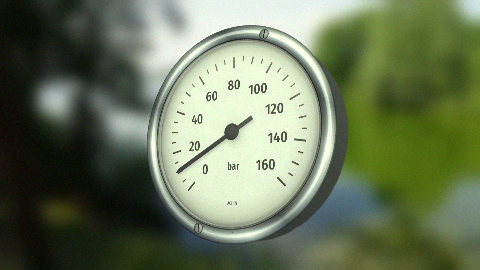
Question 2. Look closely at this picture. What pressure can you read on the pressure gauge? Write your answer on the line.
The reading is 10 bar
